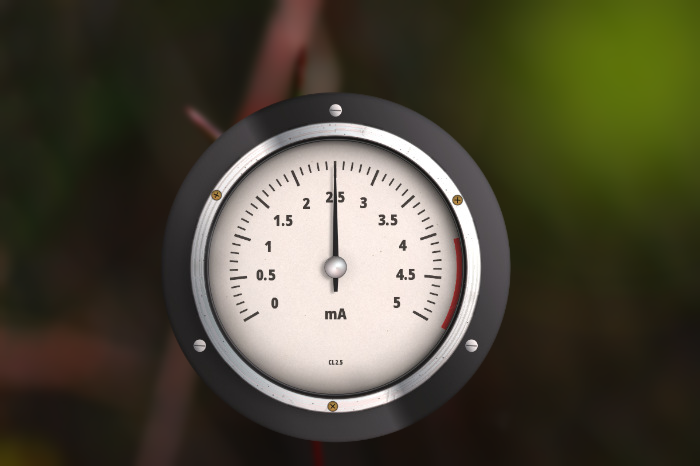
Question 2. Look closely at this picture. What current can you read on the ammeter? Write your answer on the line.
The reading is 2.5 mA
